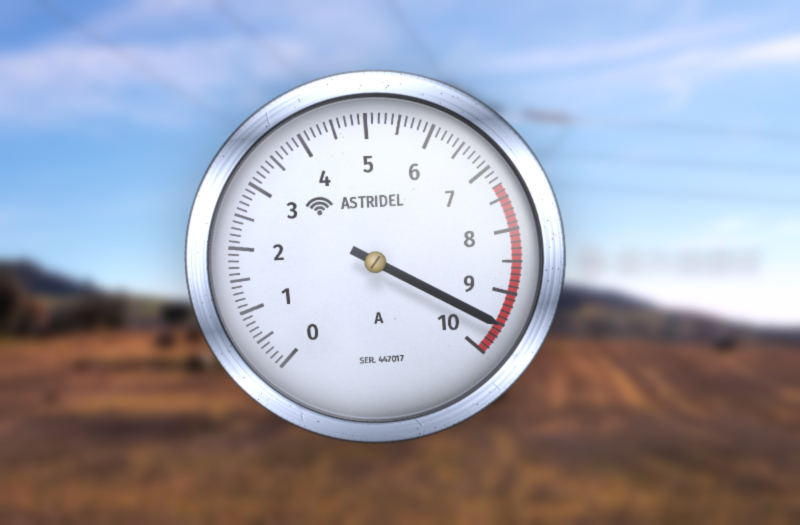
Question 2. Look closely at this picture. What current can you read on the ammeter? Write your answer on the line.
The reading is 9.5 A
